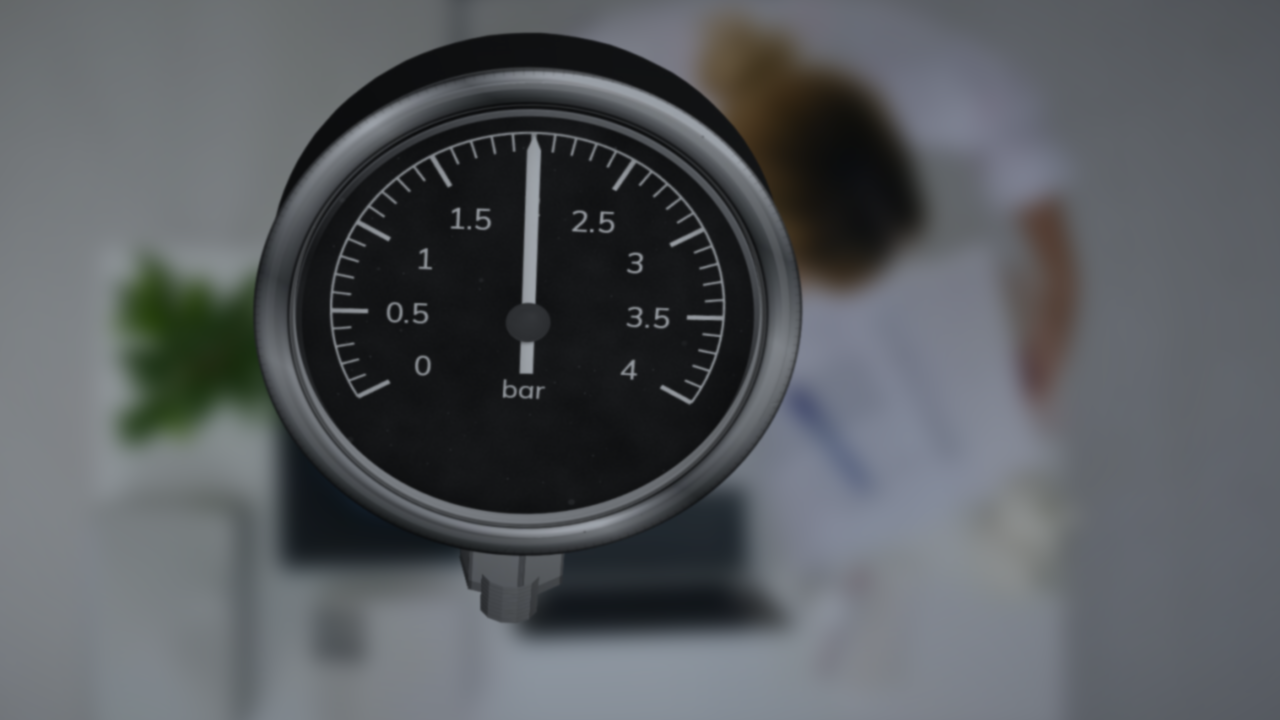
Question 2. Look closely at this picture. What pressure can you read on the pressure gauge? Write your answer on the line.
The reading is 2 bar
